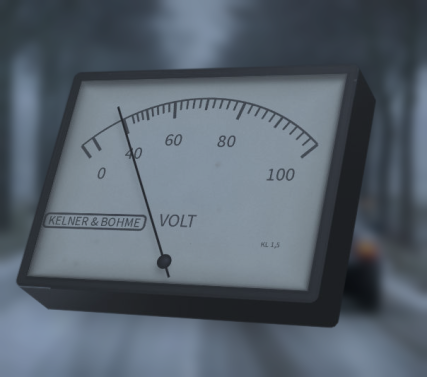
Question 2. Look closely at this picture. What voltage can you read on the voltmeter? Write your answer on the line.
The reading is 40 V
